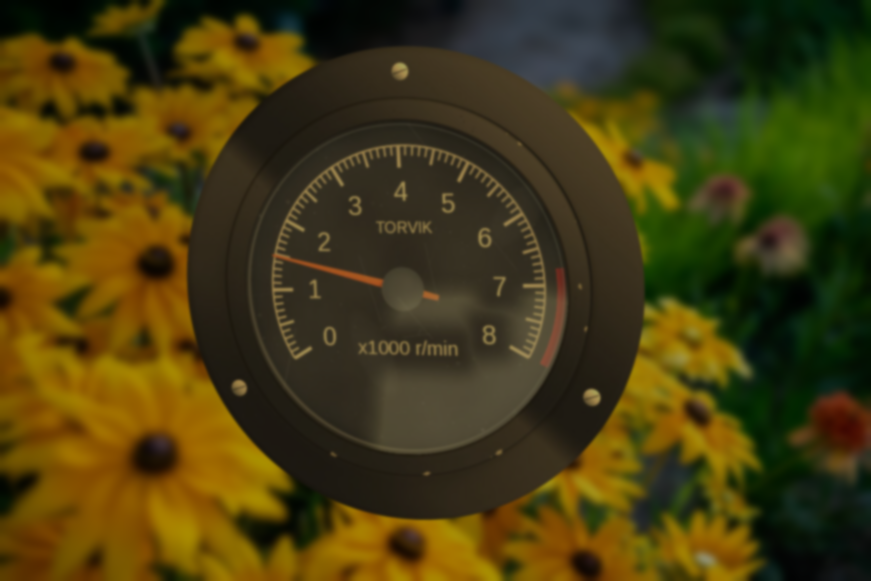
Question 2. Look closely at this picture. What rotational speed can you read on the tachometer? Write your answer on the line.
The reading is 1500 rpm
